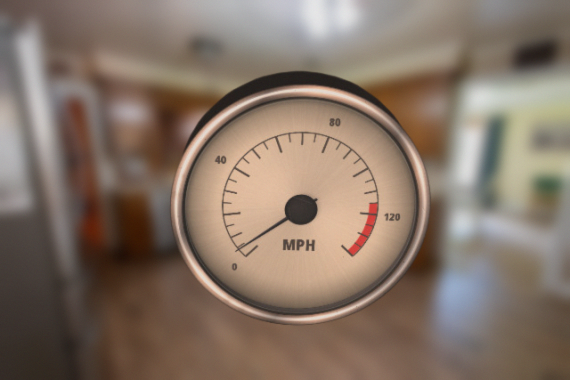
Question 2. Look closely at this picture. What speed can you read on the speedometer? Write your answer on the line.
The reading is 5 mph
